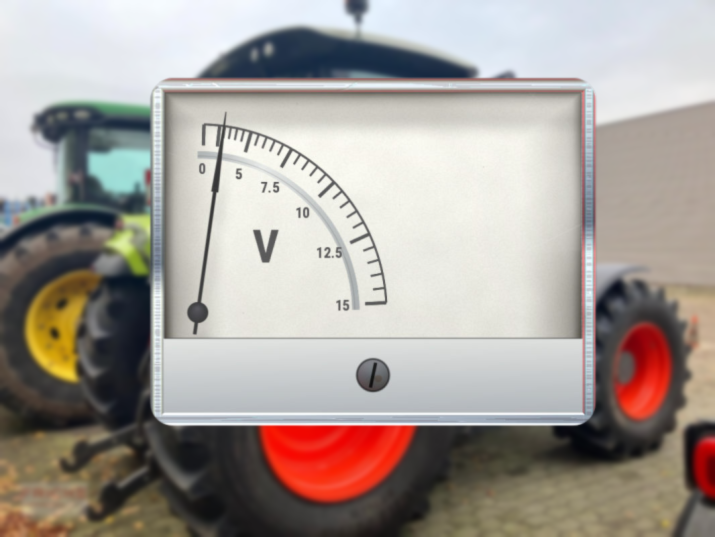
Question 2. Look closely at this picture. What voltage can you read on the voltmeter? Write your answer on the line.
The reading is 3 V
